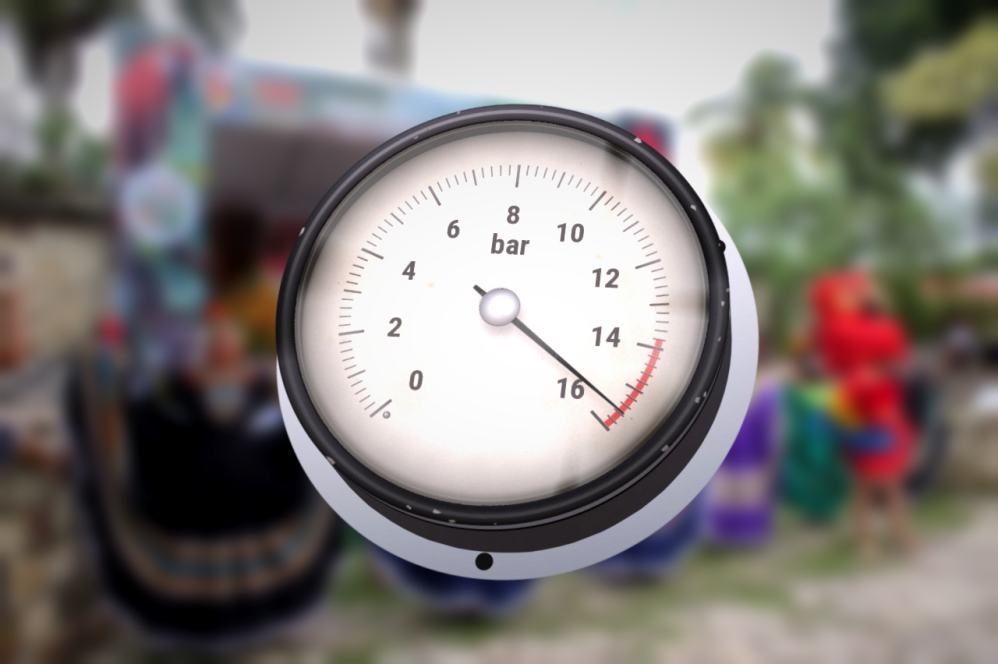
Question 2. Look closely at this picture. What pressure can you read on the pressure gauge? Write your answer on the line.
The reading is 15.6 bar
